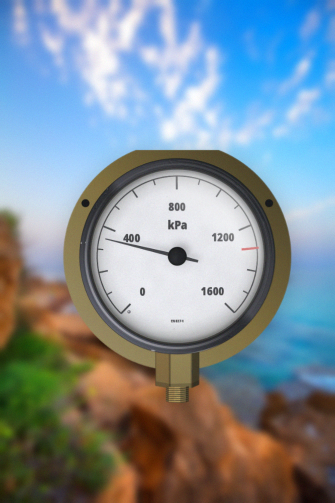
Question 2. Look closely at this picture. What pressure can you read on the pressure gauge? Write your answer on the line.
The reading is 350 kPa
